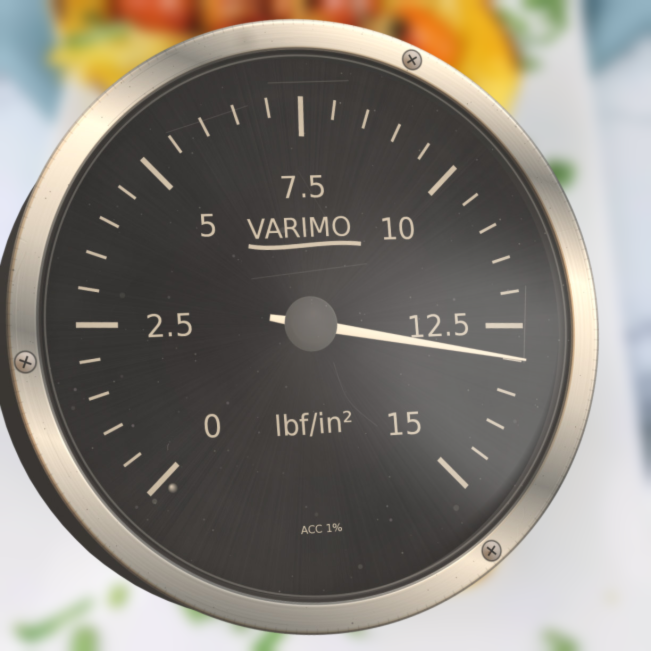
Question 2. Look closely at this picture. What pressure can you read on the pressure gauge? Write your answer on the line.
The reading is 13 psi
